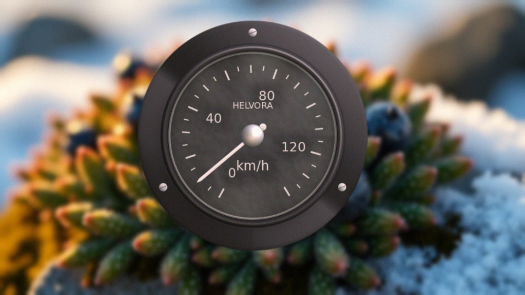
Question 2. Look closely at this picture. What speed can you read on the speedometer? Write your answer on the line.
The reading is 10 km/h
